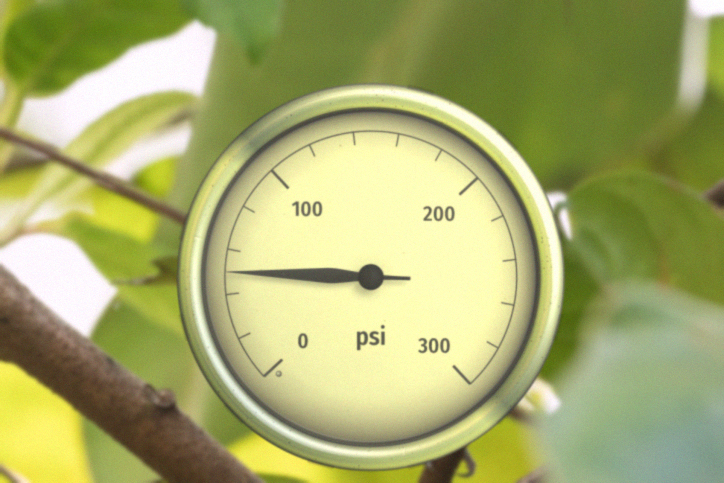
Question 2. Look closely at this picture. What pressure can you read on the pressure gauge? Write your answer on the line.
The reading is 50 psi
